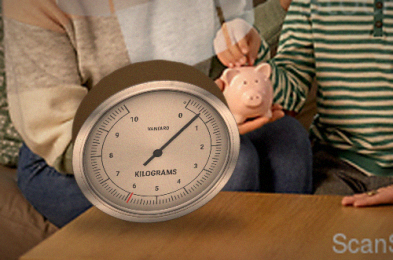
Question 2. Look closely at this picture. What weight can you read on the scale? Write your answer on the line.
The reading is 0.5 kg
